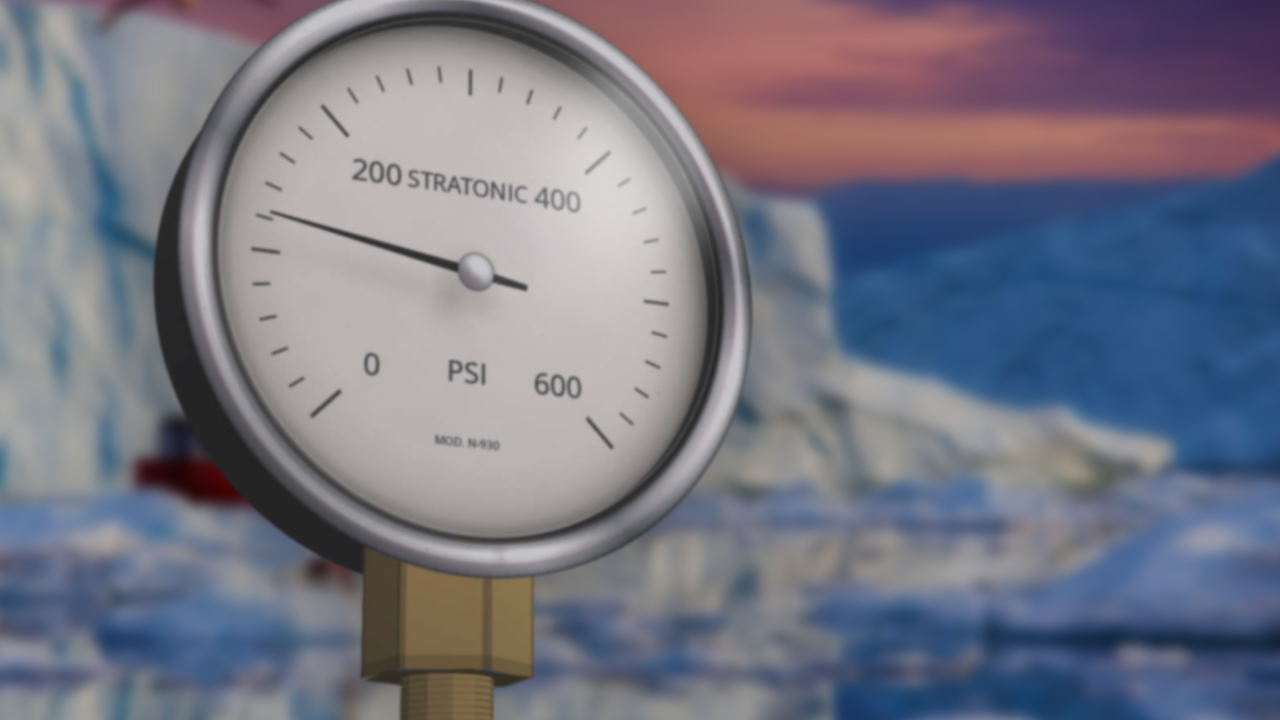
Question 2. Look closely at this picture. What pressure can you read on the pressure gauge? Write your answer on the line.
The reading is 120 psi
